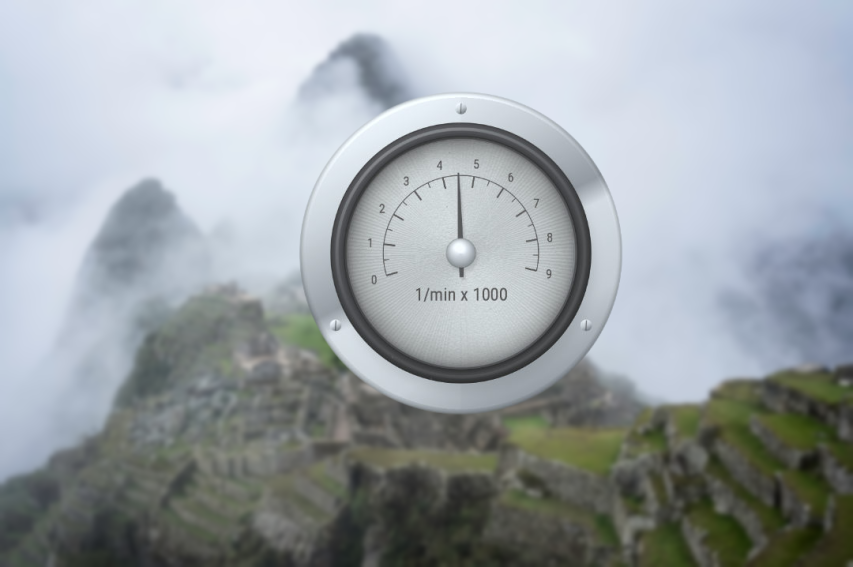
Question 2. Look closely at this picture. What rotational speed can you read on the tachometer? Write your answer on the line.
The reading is 4500 rpm
